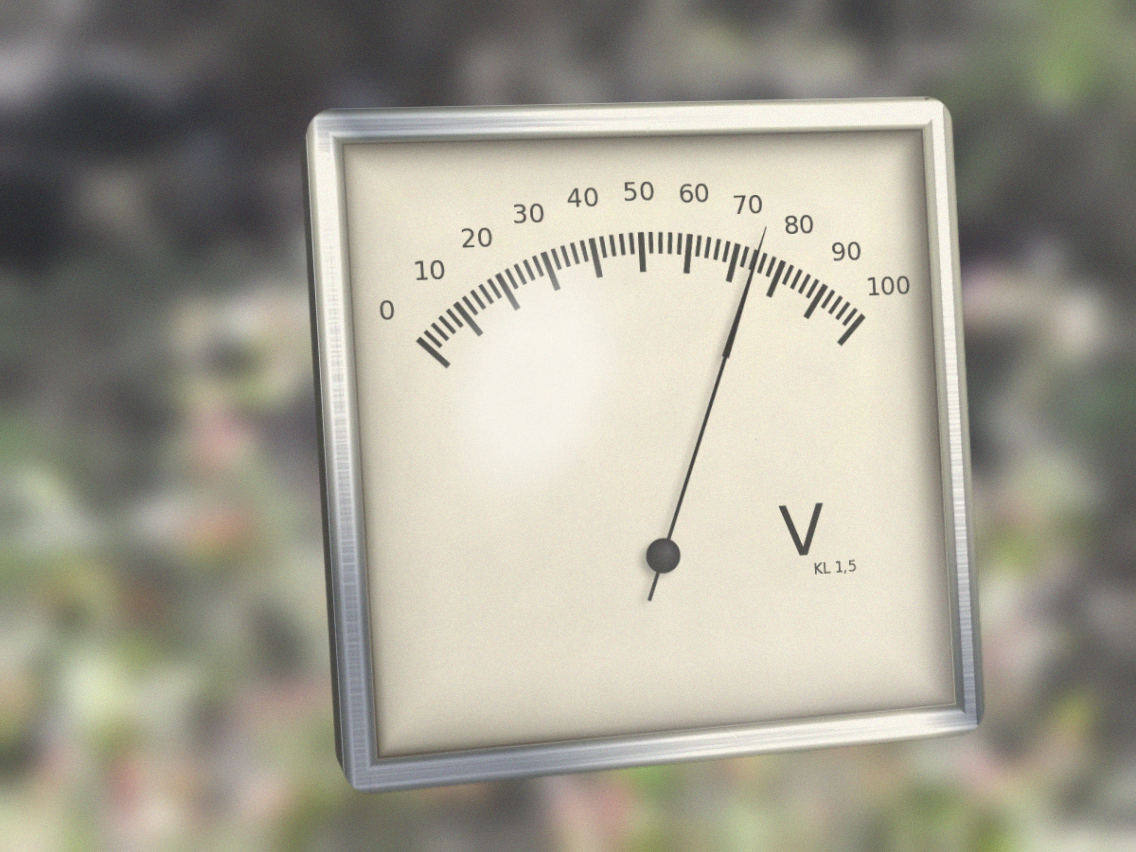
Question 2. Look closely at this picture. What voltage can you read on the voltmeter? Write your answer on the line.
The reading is 74 V
